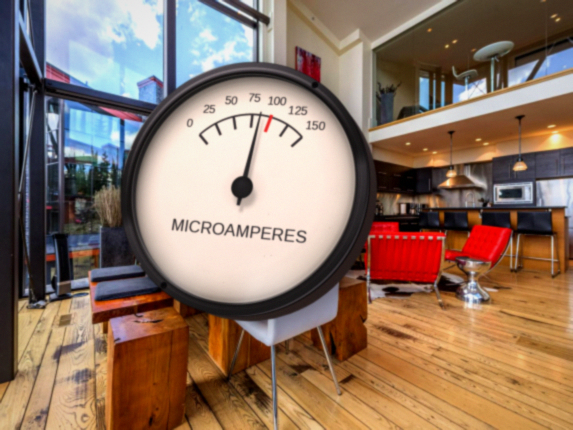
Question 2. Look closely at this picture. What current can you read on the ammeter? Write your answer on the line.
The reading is 87.5 µA
